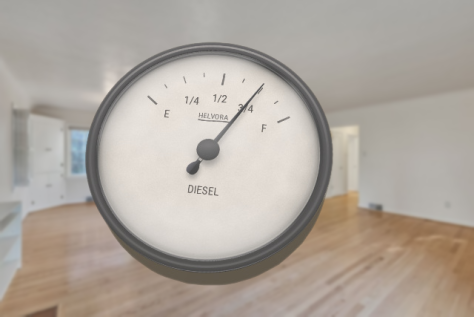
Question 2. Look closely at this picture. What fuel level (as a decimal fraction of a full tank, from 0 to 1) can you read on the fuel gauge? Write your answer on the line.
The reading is 0.75
